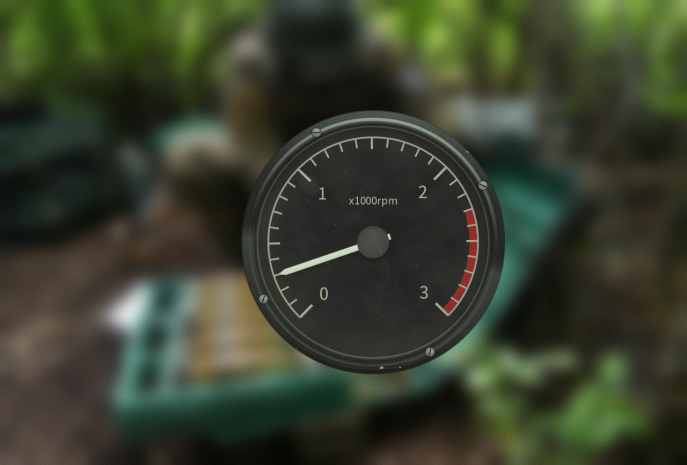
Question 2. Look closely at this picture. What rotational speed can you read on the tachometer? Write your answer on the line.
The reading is 300 rpm
